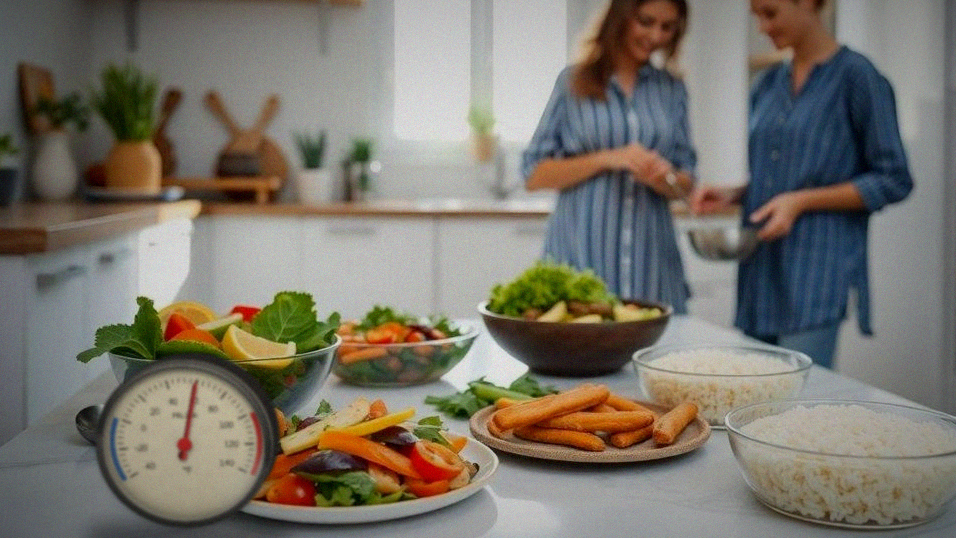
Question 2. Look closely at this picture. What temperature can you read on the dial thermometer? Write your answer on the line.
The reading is 60 °F
